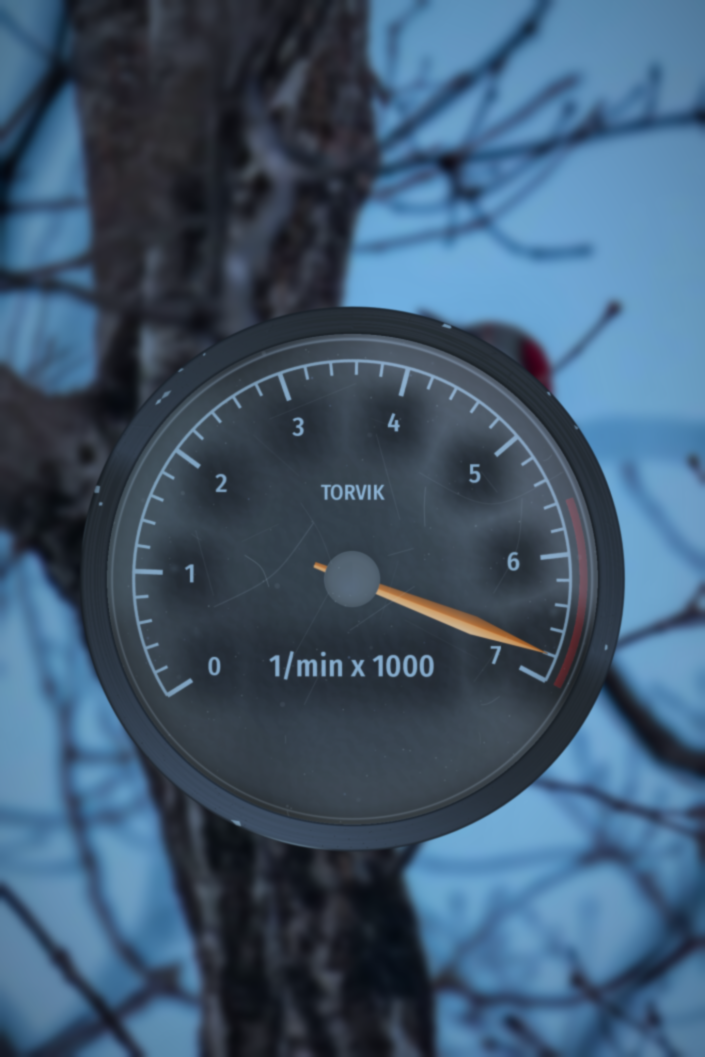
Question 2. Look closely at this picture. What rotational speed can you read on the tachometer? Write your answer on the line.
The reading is 6800 rpm
